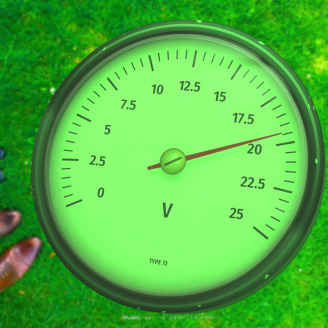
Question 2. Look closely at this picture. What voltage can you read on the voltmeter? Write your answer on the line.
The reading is 19.5 V
